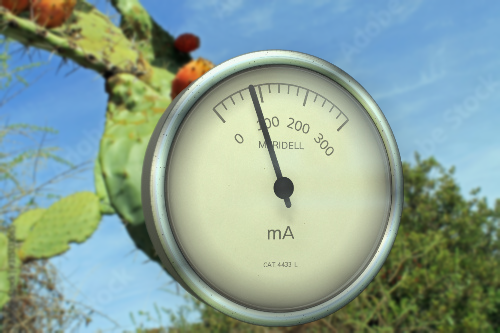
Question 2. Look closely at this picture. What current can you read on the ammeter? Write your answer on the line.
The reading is 80 mA
